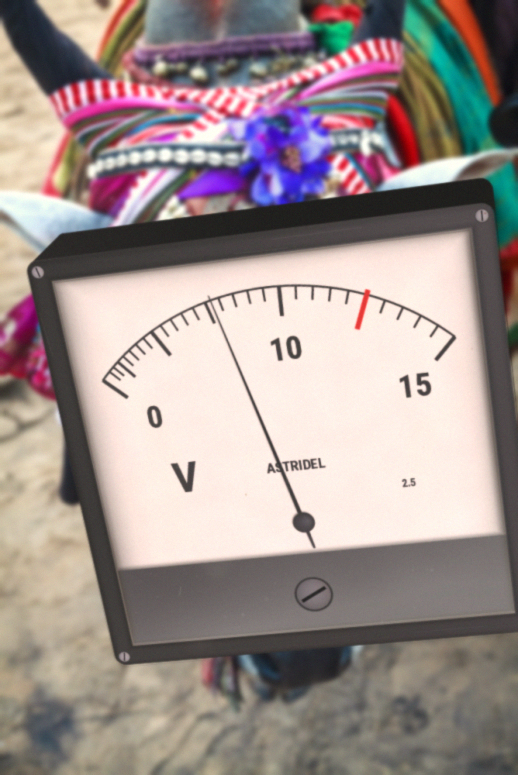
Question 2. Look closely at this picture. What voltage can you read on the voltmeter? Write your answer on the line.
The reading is 7.75 V
